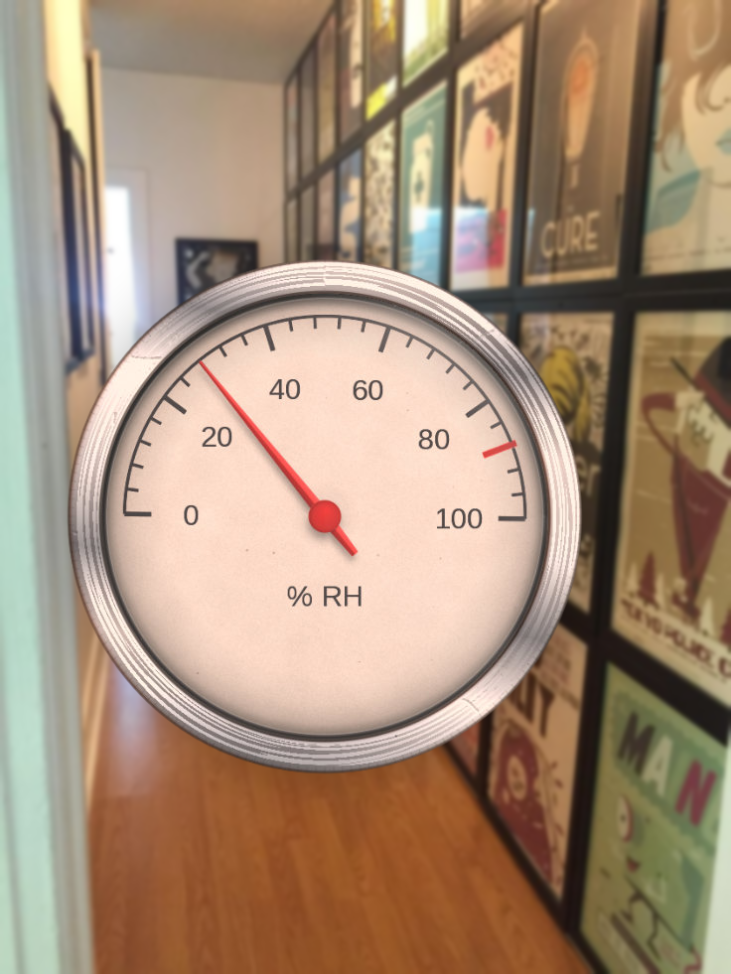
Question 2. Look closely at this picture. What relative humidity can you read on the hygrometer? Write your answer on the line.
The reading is 28 %
